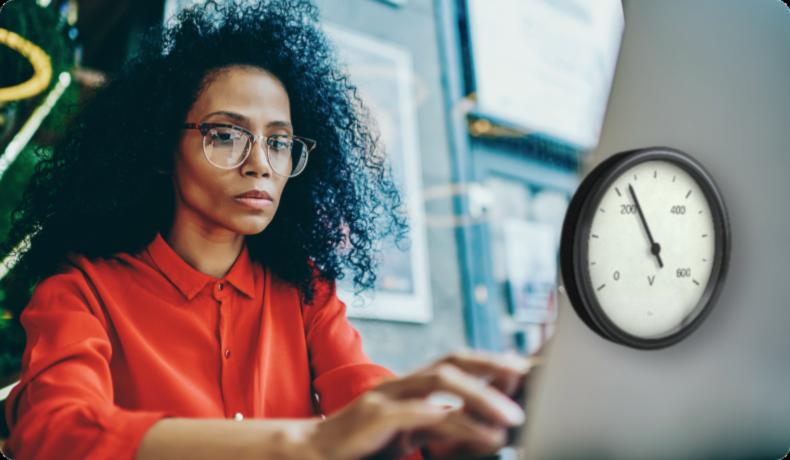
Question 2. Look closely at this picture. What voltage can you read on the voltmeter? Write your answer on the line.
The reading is 225 V
